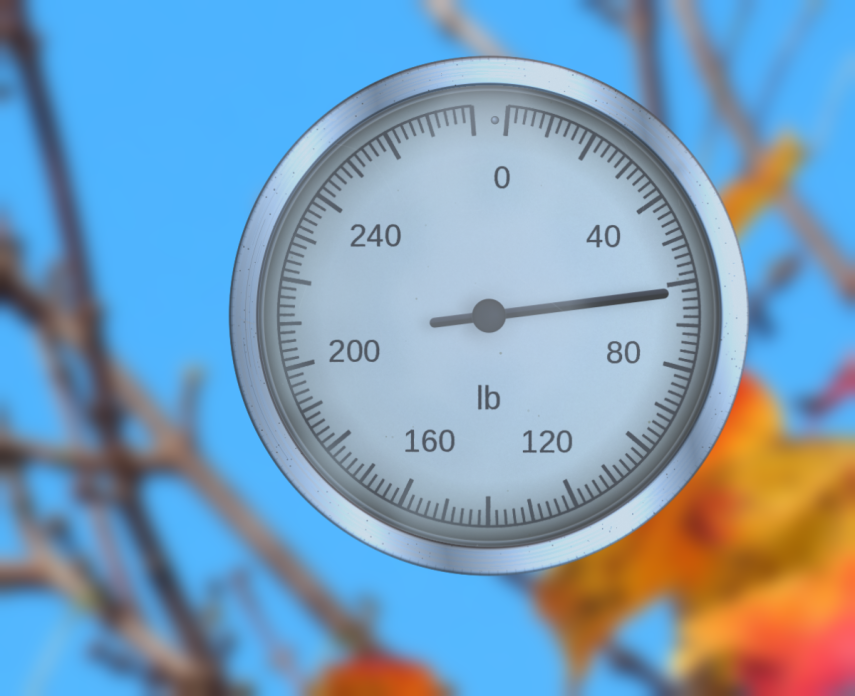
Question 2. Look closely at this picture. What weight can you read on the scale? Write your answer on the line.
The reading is 62 lb
